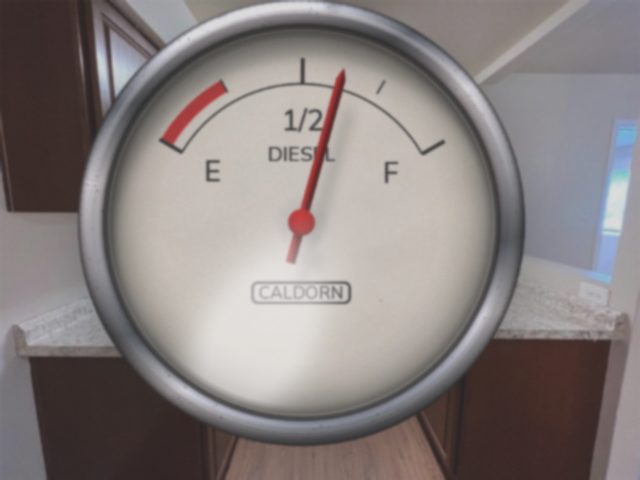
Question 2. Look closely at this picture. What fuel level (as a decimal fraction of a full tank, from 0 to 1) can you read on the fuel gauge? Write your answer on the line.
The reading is 0.625
